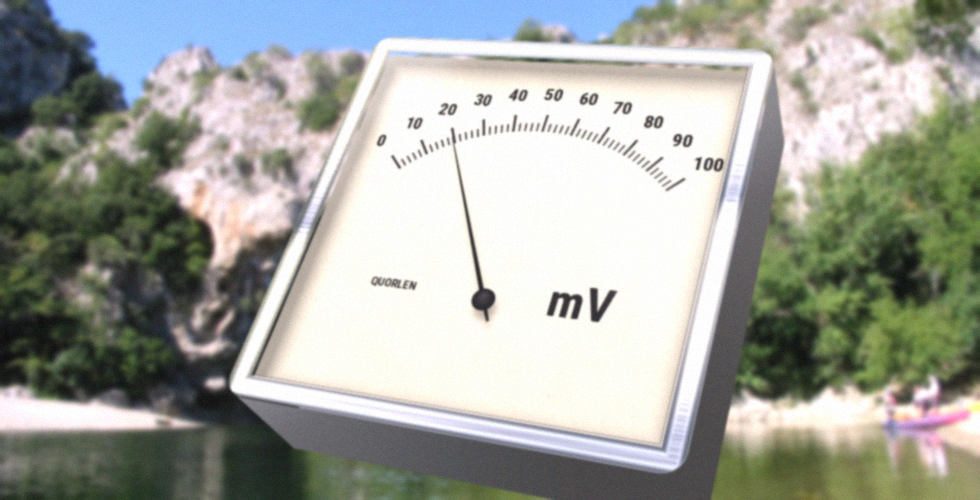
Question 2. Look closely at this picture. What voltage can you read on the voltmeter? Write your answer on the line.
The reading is 20 mV
